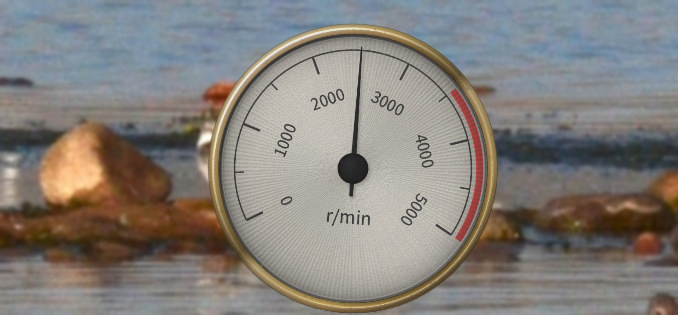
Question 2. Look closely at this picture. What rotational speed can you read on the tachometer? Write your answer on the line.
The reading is 2500 rpm
